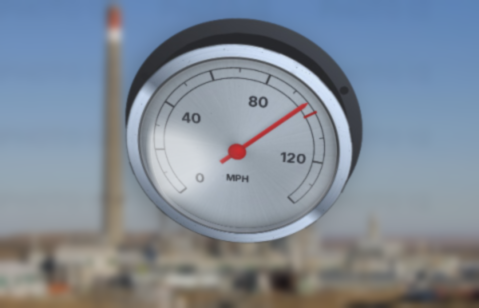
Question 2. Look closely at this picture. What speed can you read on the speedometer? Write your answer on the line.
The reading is 95 mph
